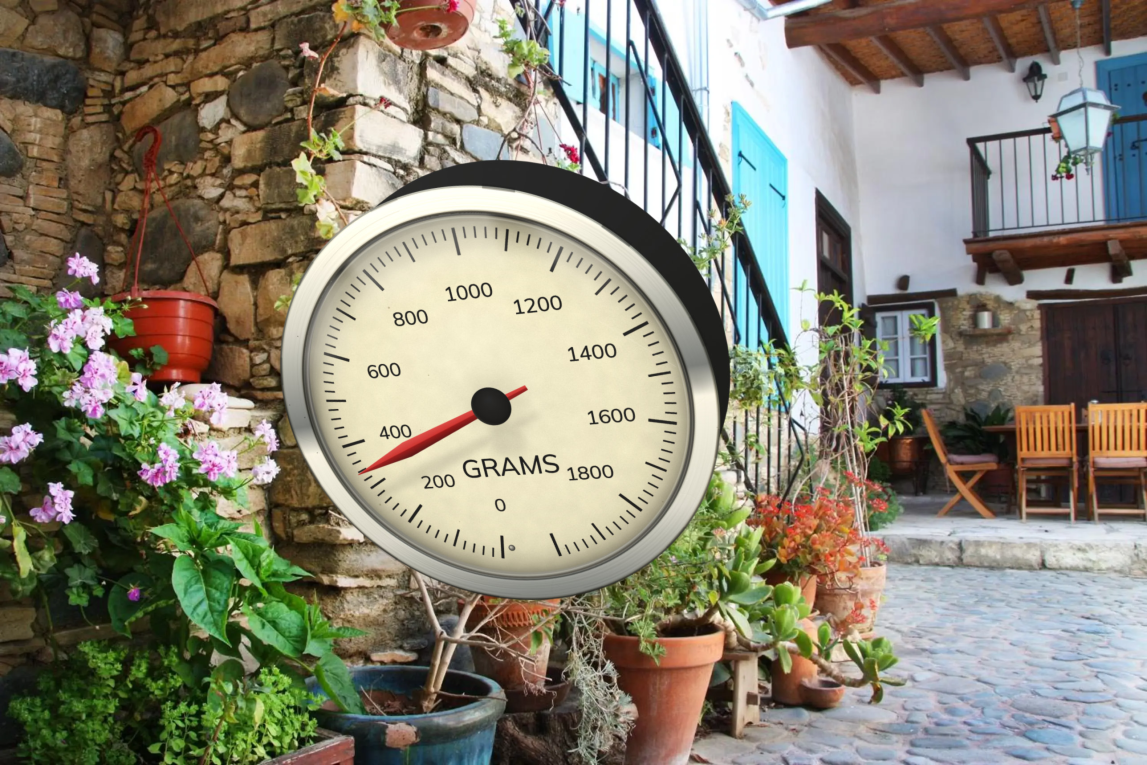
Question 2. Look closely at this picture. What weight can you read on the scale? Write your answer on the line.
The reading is 340 g
